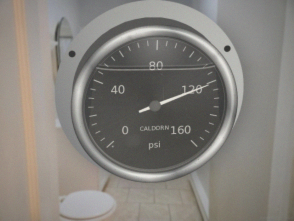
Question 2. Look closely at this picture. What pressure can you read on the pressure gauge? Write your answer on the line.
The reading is 120 psi
